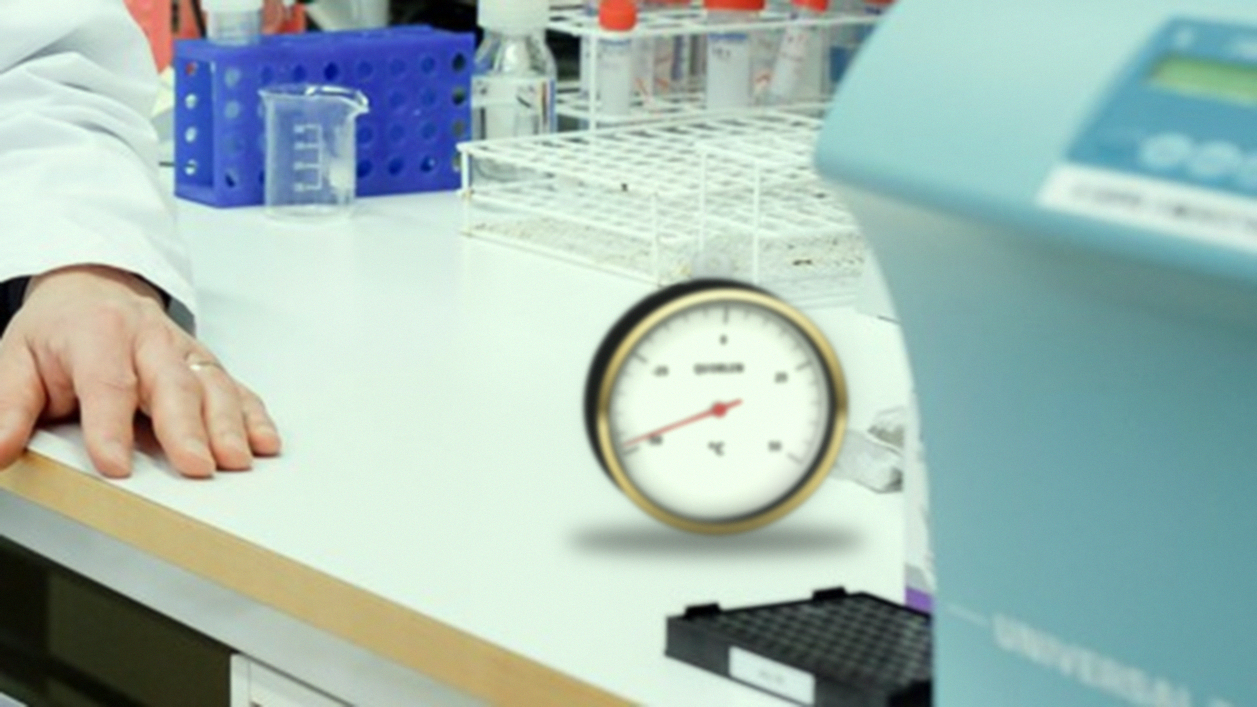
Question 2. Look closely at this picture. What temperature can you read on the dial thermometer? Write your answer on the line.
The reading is -47.5 °C
